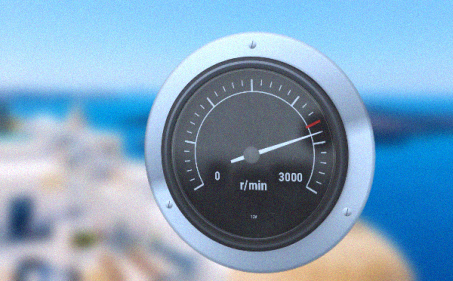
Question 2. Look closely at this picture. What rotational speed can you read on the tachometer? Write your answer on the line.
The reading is 2400 rpm
